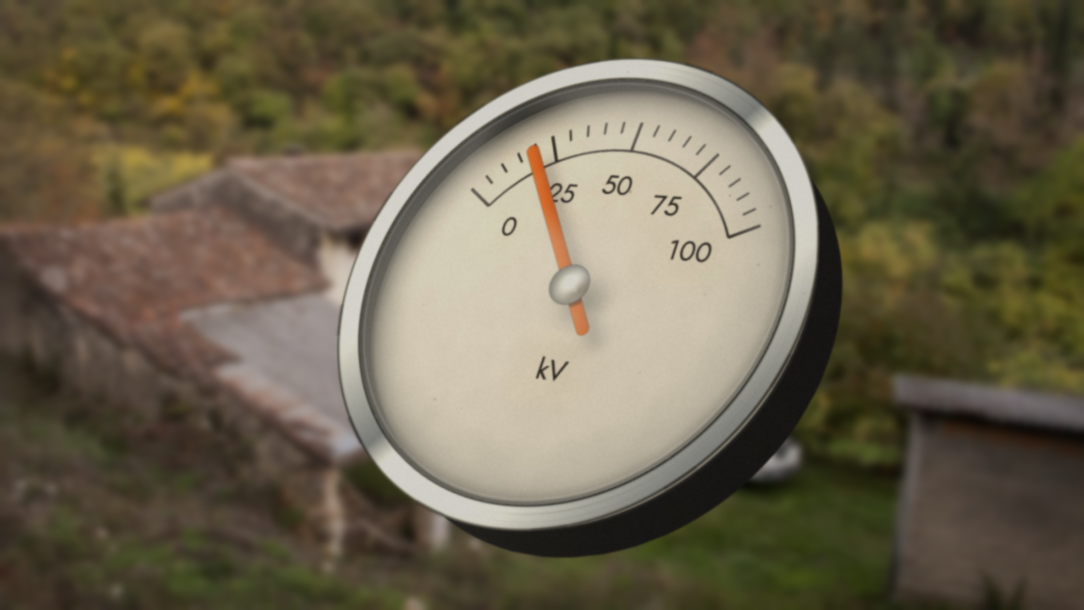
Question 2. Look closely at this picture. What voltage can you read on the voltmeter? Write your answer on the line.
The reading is 20 kV
